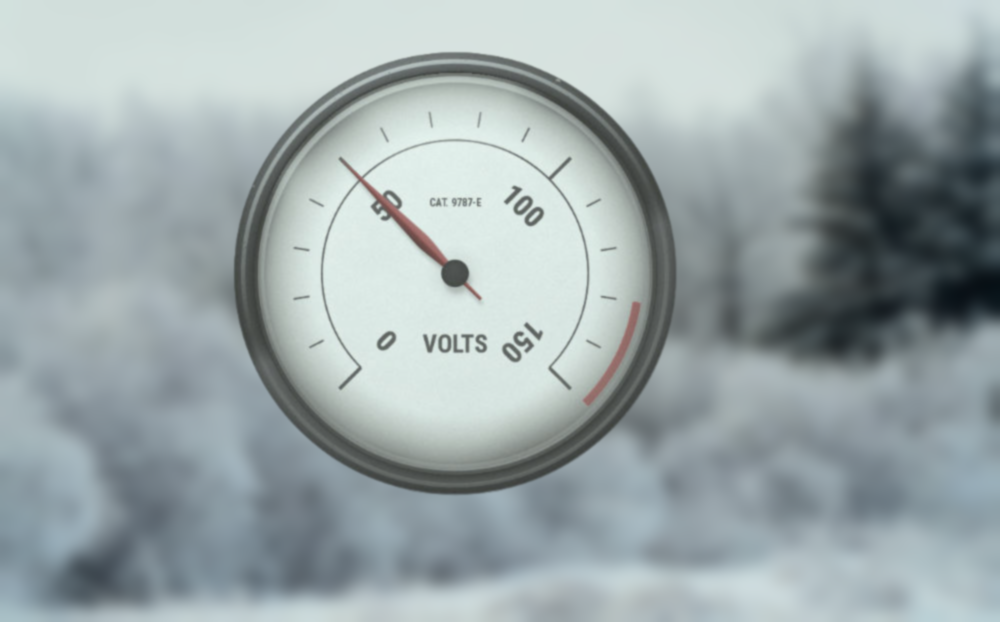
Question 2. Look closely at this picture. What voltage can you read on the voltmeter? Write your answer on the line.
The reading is 50 V
